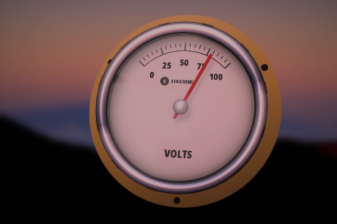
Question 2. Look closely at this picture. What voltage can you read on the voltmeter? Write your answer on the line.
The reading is 80 V
